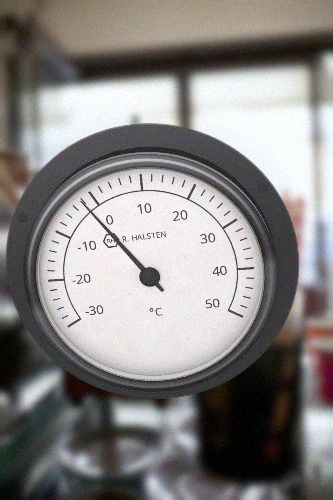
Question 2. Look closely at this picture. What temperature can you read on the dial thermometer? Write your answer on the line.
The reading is -2 °C
